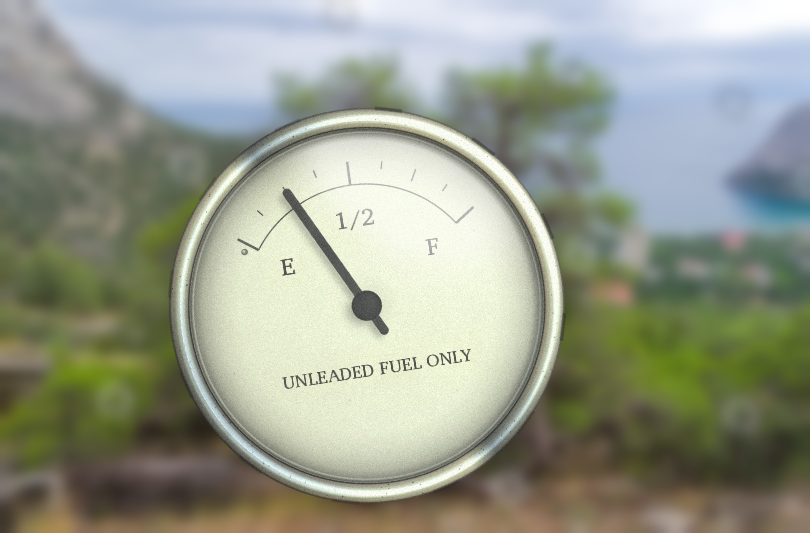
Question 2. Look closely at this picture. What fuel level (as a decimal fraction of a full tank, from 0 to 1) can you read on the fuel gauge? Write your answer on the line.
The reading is 0.25
